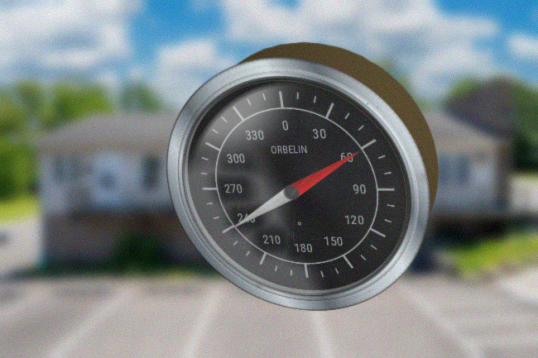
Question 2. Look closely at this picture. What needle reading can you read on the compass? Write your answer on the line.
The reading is 60 °
